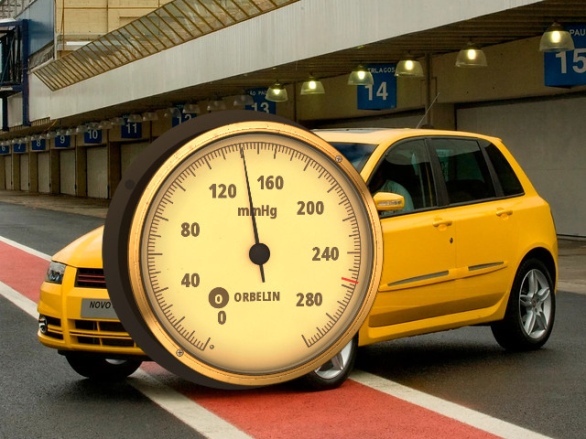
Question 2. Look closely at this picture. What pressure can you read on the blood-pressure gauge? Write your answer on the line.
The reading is 140 mmHg
